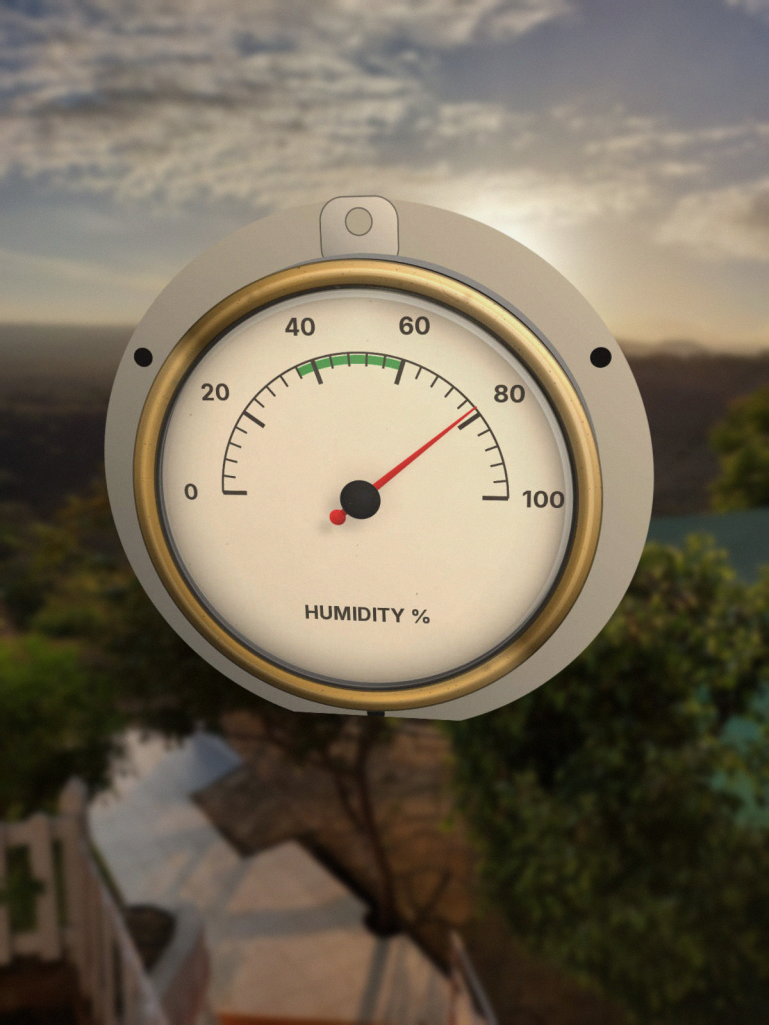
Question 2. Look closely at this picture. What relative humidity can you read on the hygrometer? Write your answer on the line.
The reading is 78 %
